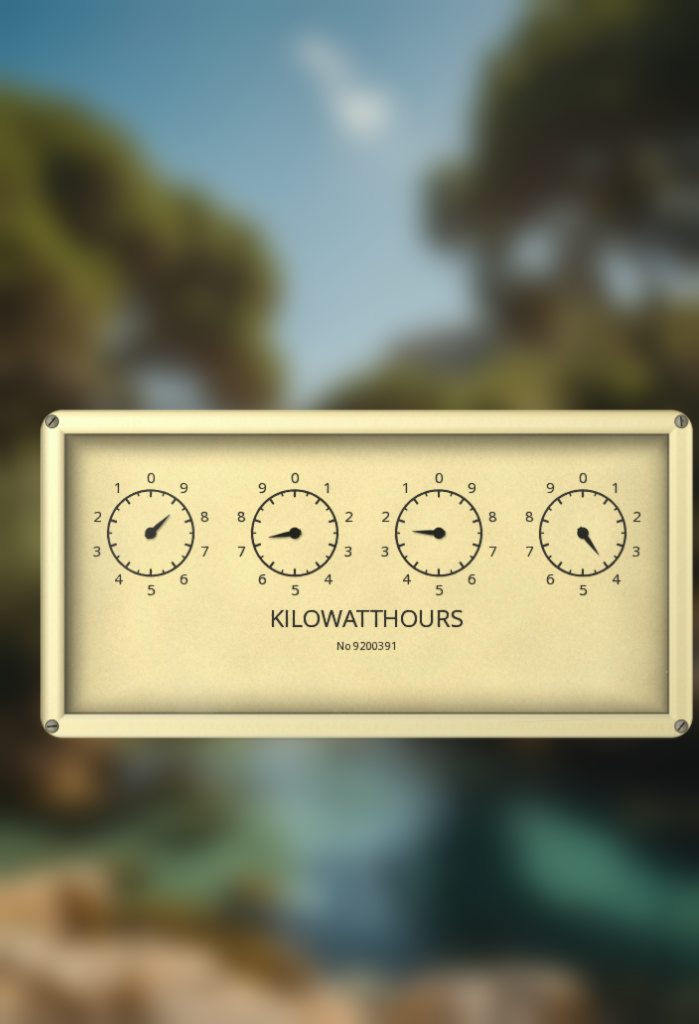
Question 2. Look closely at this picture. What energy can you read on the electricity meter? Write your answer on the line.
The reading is 8724 kWh
